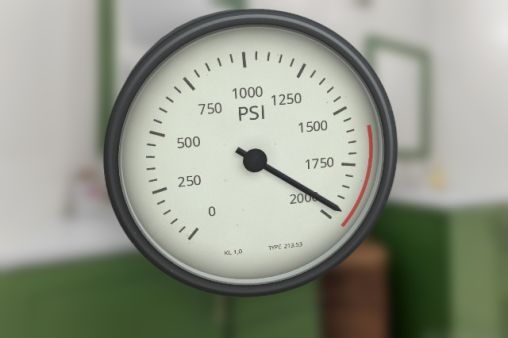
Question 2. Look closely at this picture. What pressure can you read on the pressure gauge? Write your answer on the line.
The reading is 1950 psi
